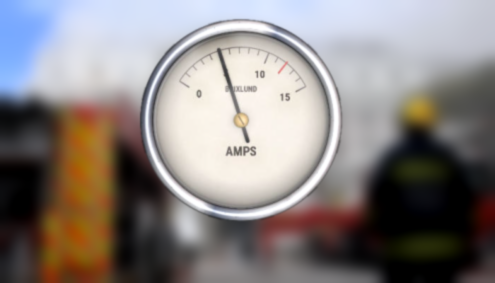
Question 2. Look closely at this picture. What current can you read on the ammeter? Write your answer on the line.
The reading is 5 A
